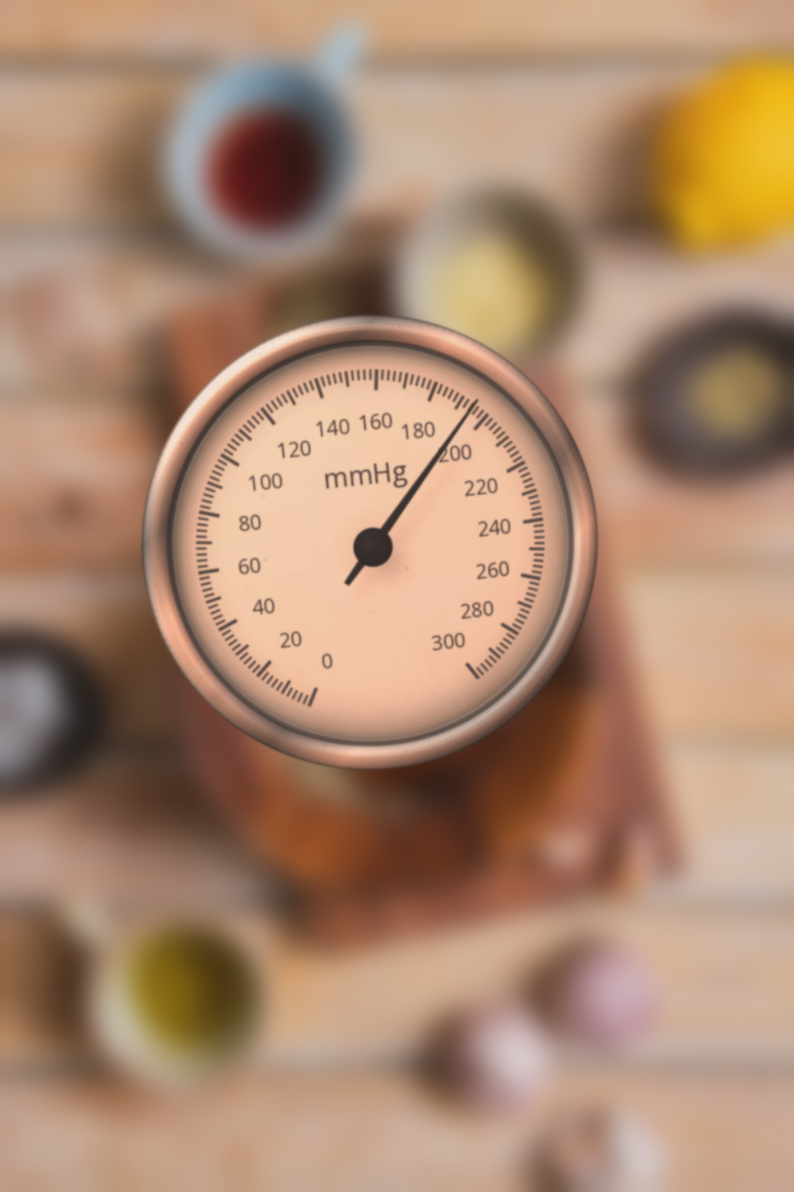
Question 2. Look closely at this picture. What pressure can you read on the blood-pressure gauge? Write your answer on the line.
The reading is 194 mmHg
